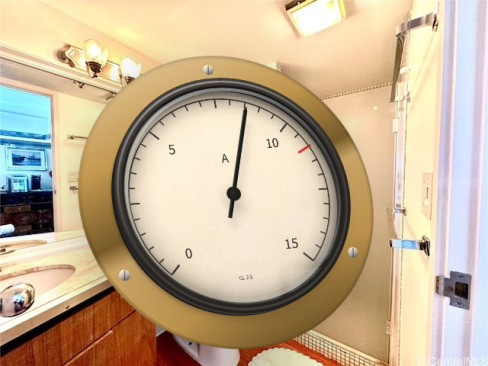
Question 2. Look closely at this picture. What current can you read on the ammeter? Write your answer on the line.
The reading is 8.5 A
